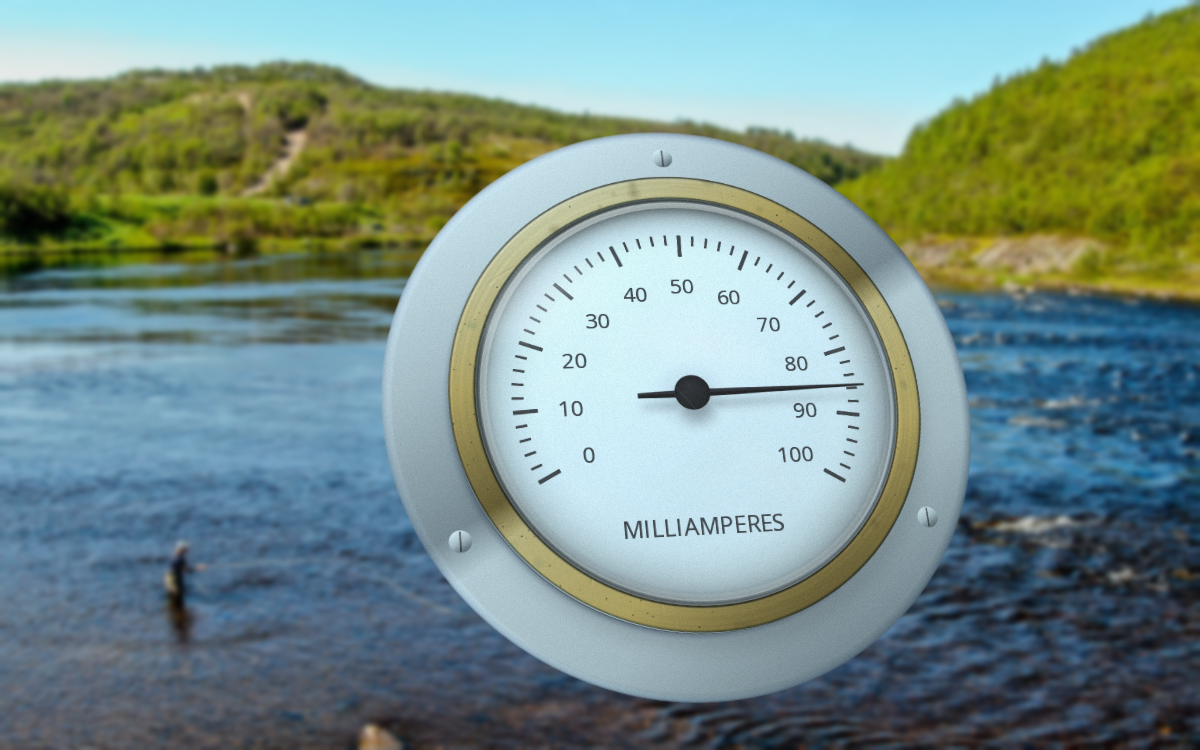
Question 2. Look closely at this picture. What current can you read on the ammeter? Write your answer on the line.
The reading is 86 mA
